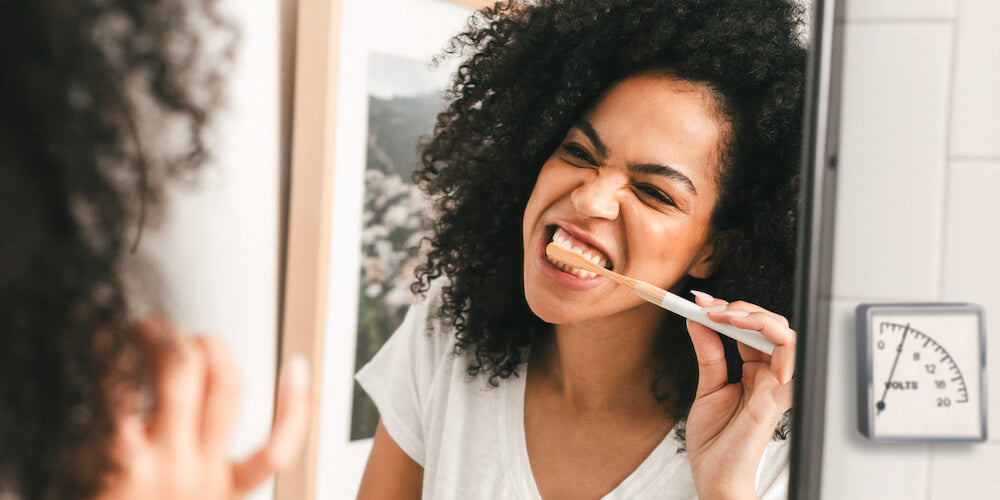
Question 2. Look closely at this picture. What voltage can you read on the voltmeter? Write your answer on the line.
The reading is 4 V
